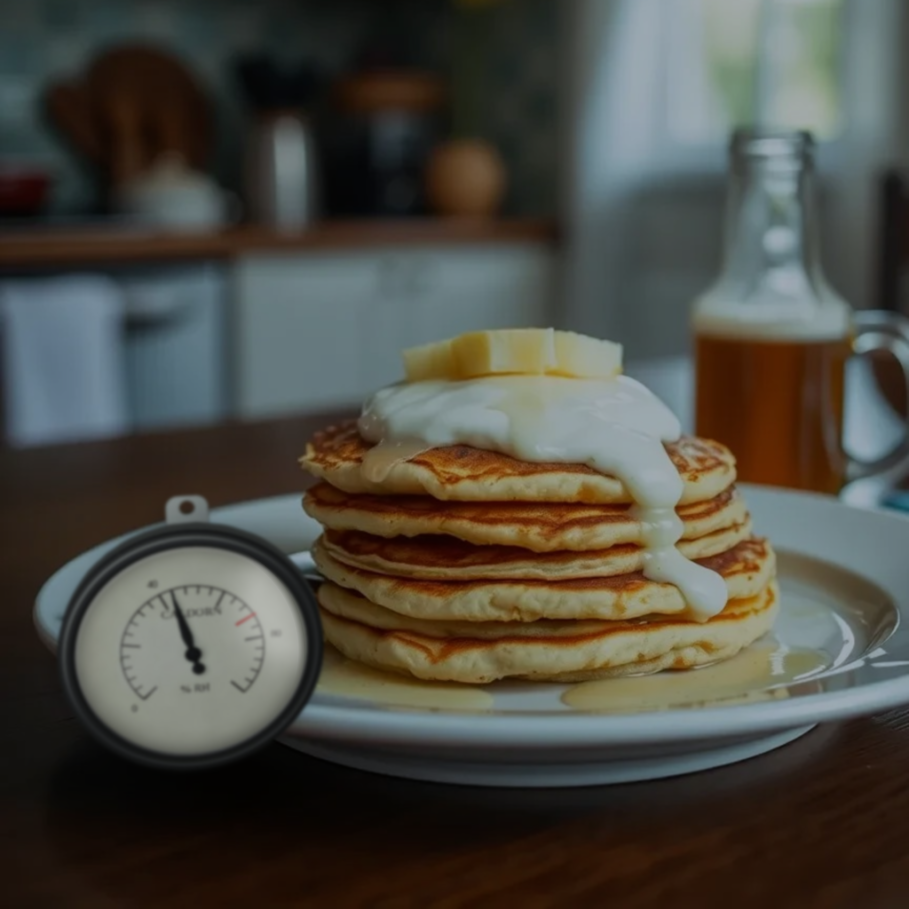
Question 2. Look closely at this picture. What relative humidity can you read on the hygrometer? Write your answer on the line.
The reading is 44 %
